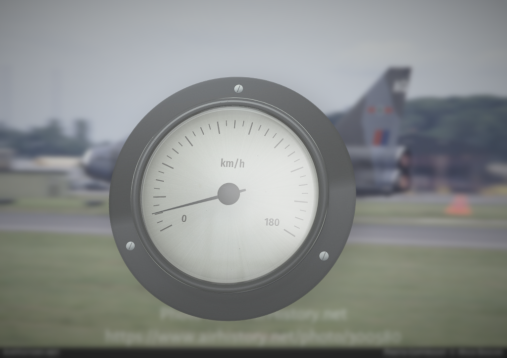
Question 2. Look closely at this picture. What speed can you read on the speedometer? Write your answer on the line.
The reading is 10 km/h
